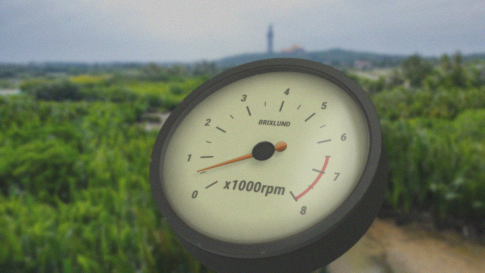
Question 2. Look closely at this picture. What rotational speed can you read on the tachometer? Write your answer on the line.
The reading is 500 rpm
